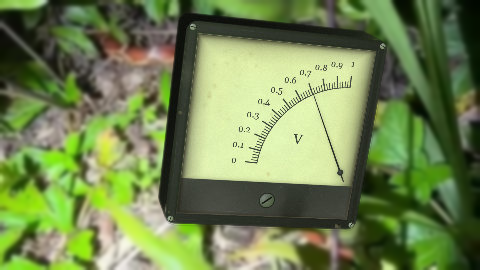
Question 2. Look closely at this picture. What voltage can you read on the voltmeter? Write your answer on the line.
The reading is 0.7 V
